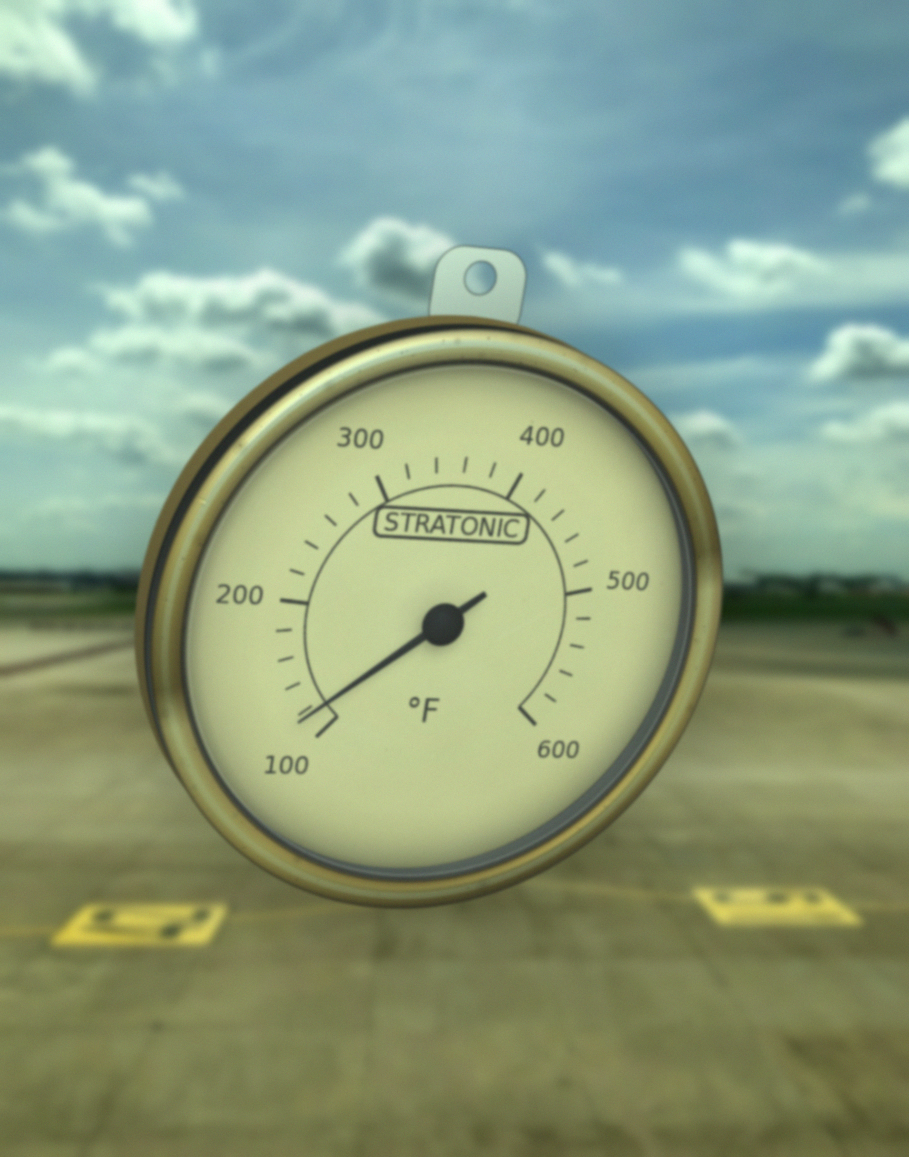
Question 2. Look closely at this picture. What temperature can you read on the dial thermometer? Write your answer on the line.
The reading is 120 °F
